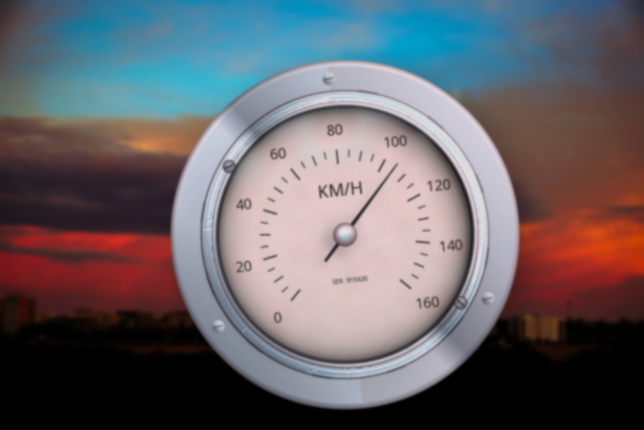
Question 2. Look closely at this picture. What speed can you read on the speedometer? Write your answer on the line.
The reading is 105 km/h
